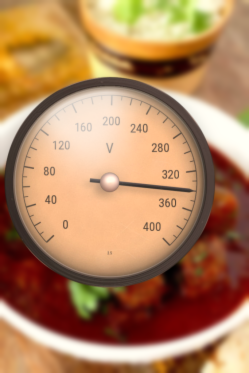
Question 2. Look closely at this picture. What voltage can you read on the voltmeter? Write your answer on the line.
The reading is 340 V
